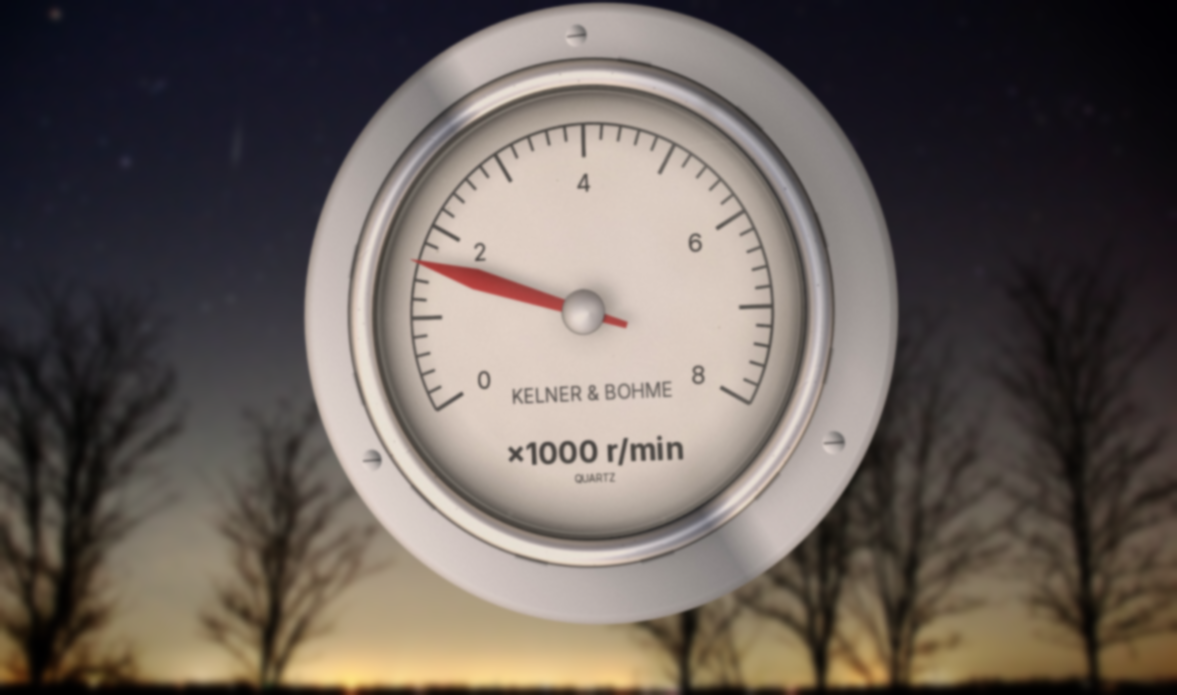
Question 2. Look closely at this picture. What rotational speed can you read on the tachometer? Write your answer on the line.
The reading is 1600 rpm
